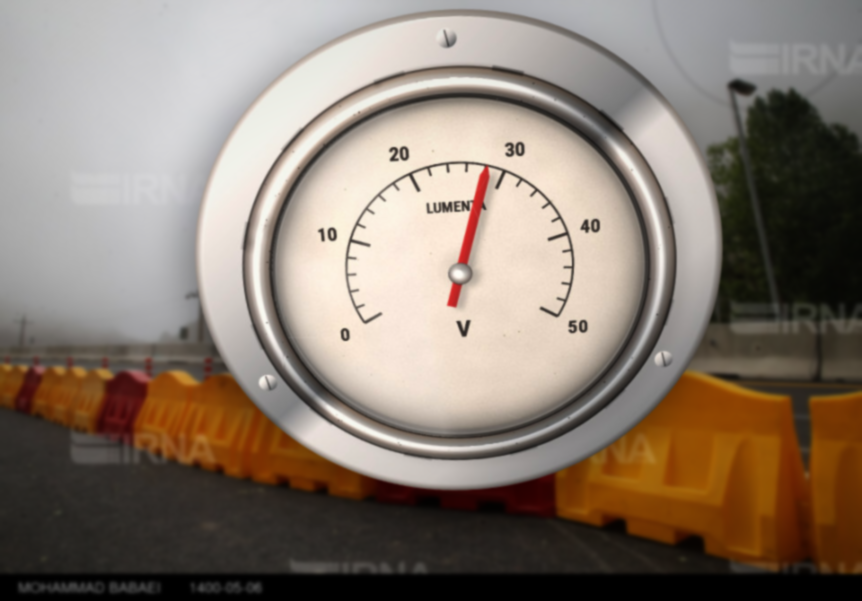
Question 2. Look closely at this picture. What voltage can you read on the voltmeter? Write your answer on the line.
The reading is 28 V
